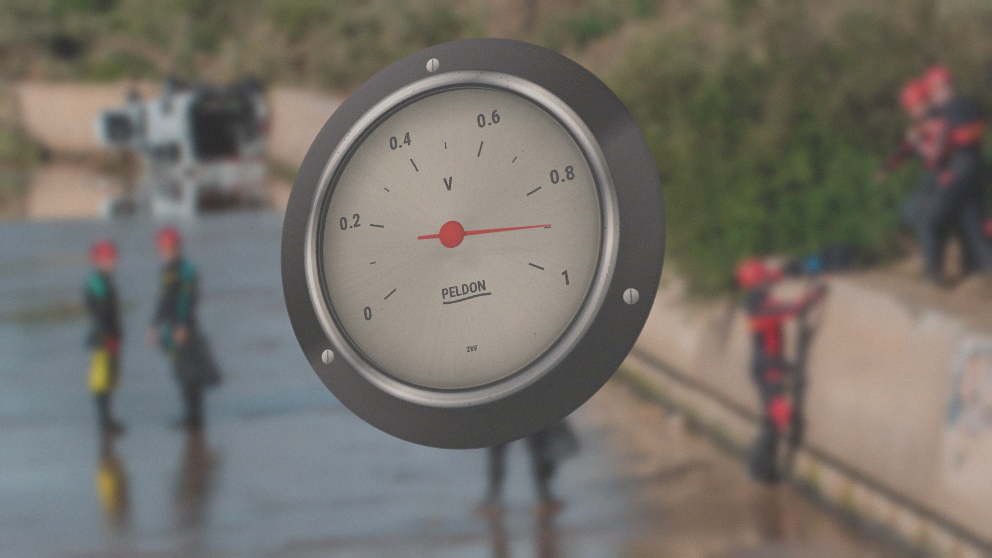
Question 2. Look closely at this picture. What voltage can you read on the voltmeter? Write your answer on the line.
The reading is 0.9 V
